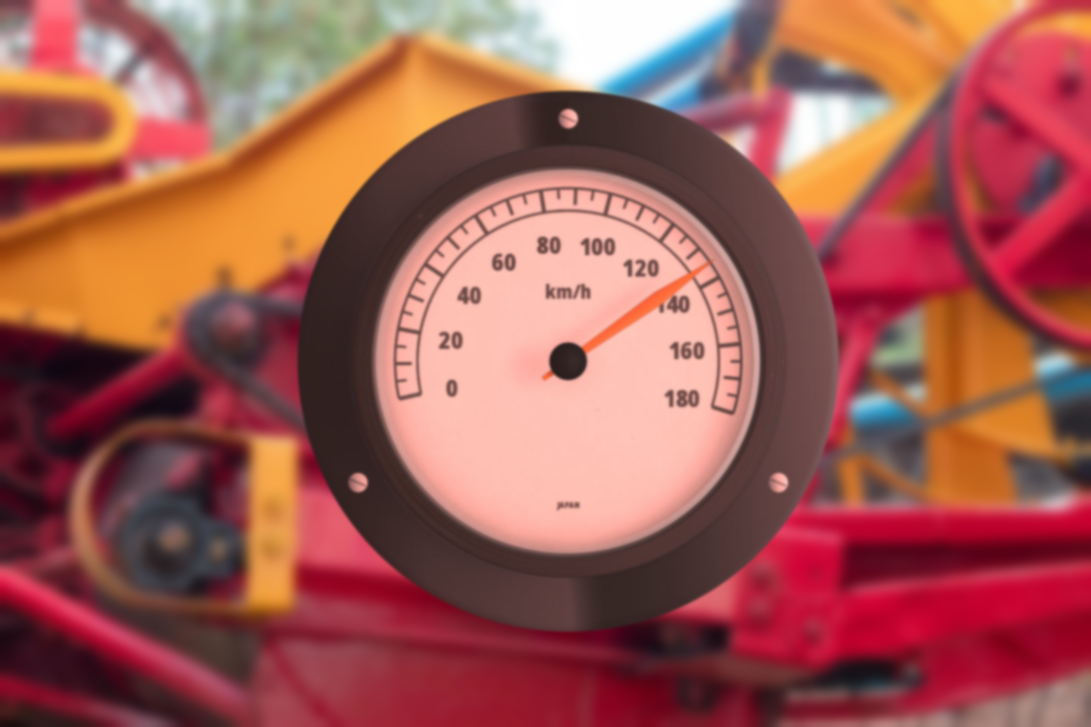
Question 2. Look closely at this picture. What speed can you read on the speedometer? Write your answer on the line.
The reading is 135 km/h
